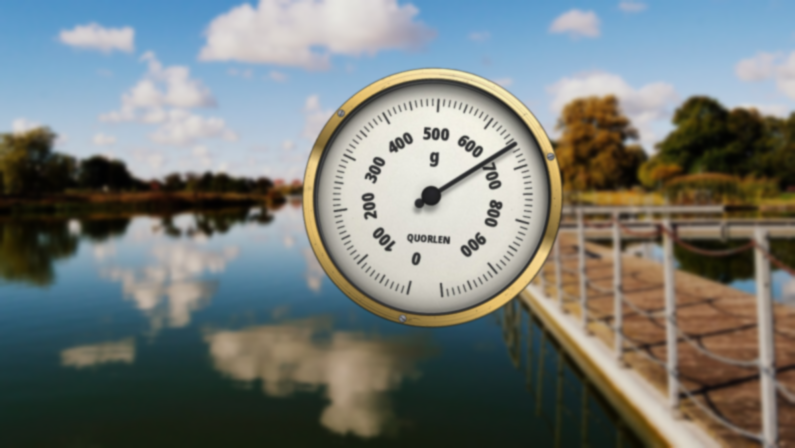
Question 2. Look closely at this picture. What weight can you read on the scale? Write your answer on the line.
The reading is 660 g
